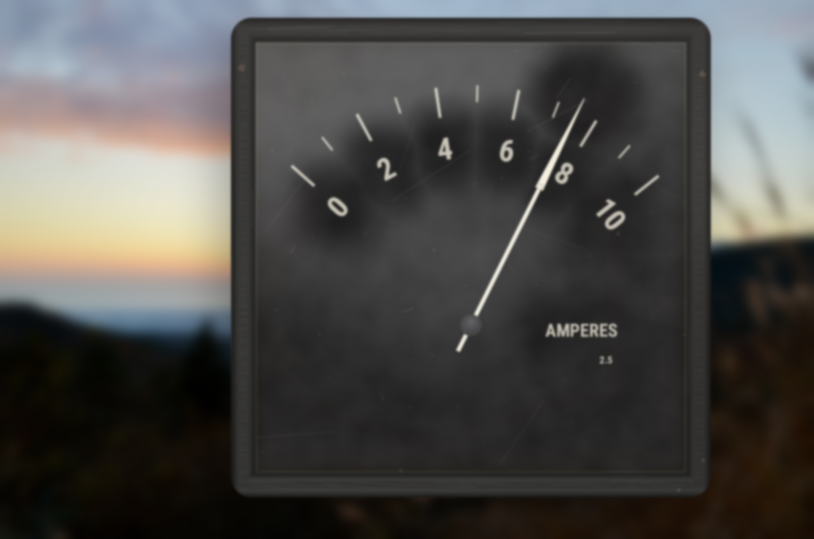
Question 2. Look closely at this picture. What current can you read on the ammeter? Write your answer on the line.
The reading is 7.5 A
